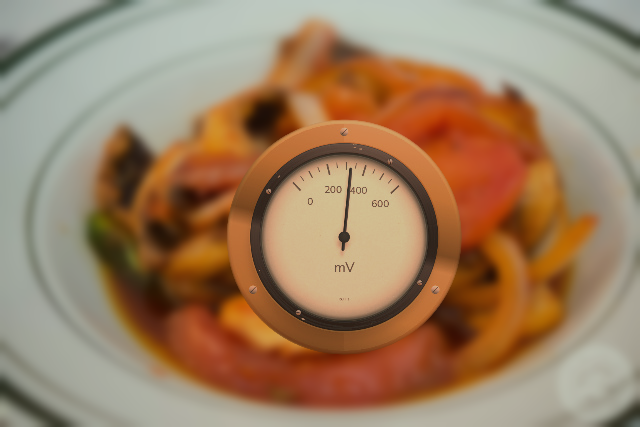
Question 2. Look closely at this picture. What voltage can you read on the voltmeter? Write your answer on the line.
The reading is 325 mV
